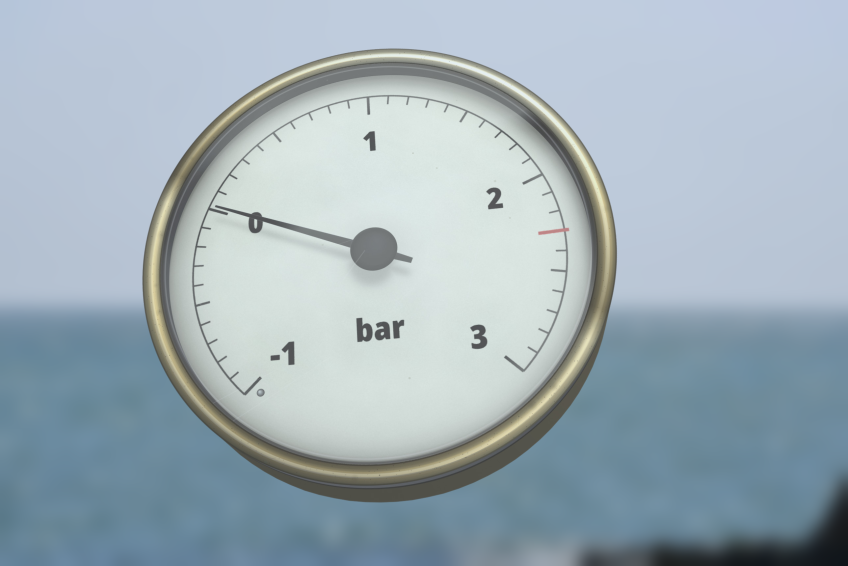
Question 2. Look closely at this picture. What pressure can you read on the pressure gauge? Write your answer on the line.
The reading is 0 bar
